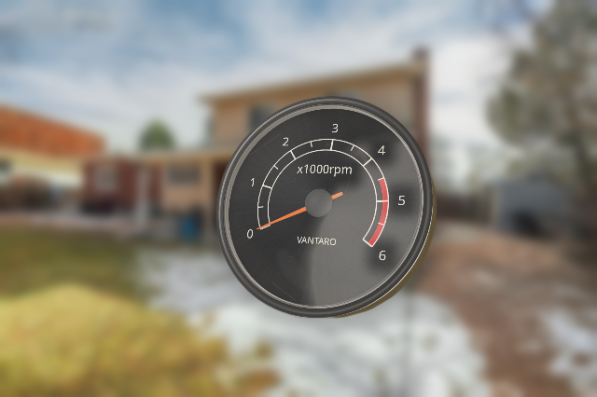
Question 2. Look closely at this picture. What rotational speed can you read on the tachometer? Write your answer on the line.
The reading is 0 rpm
